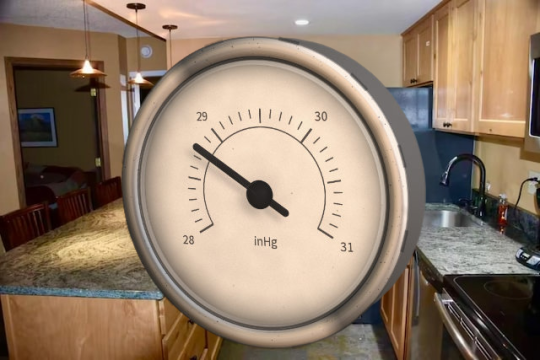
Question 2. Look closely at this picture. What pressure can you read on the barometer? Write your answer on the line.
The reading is 28.8 inHg
